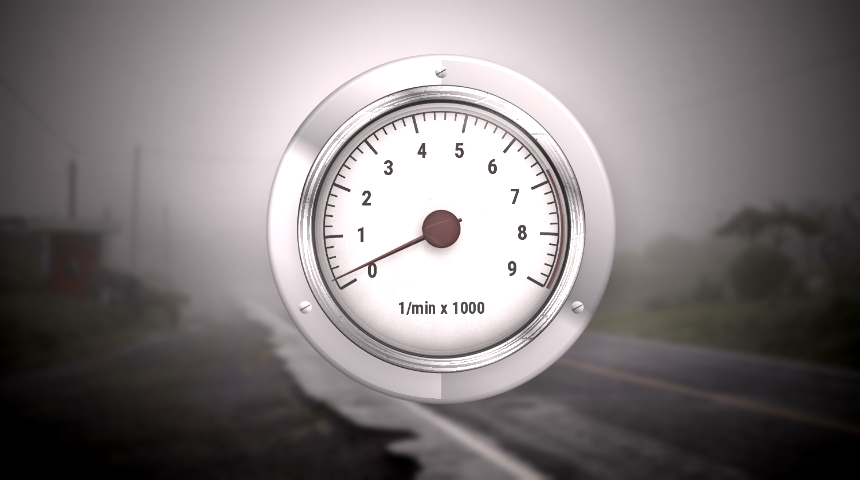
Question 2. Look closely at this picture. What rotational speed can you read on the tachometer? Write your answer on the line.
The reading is 200 rpm
